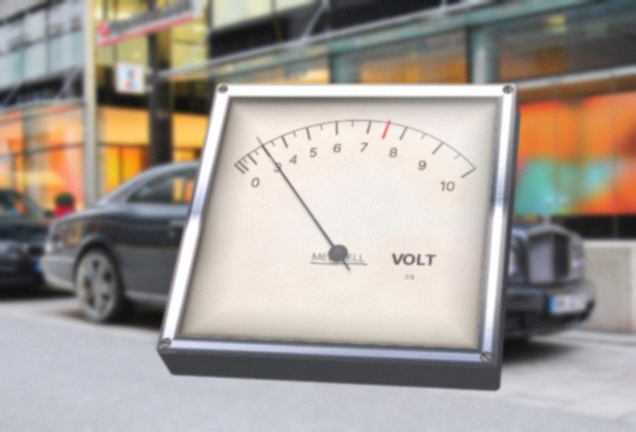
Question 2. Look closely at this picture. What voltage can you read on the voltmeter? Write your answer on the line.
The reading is 3 V
